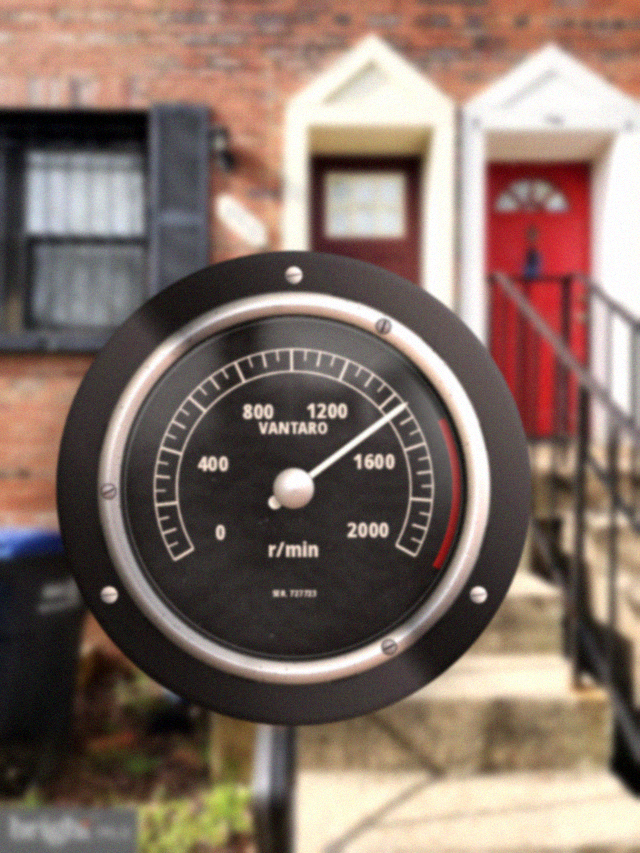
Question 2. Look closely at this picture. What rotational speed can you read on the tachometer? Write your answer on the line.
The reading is 1450 rpm
